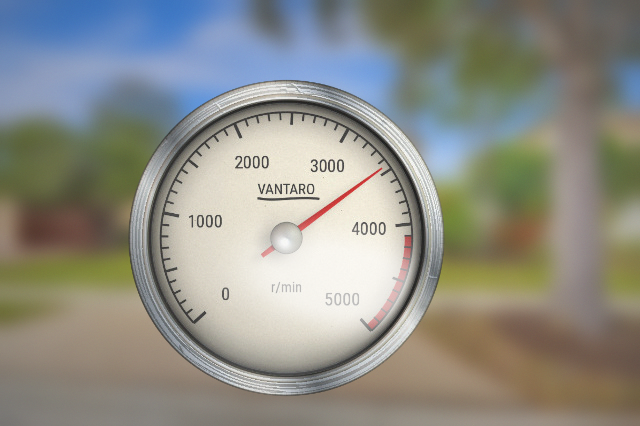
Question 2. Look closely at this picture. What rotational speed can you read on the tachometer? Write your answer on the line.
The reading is 3450 rpm
